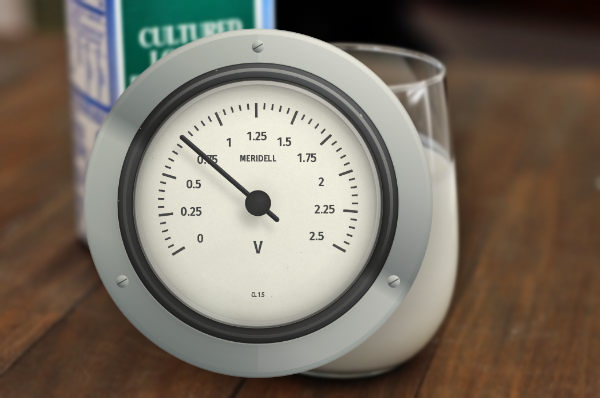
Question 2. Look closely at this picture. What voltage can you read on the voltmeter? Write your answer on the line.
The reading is 0.75 V
